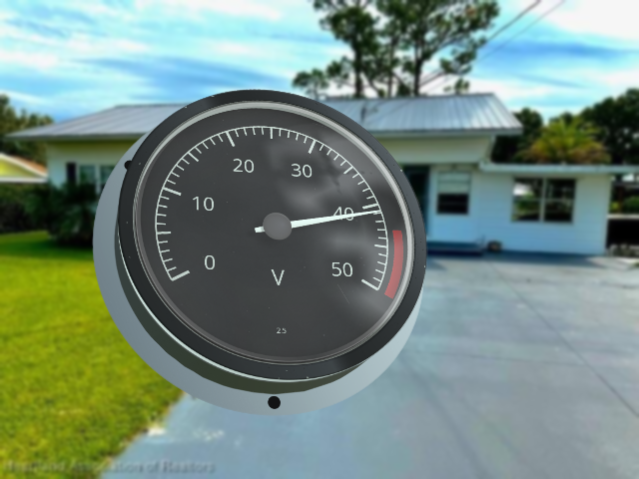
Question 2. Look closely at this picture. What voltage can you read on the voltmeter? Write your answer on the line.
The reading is 41 V
